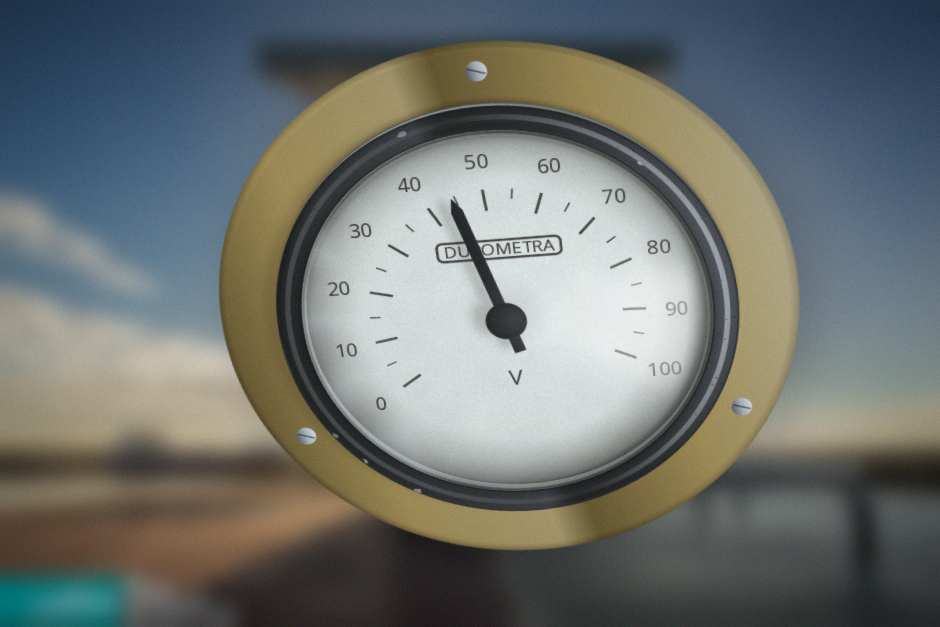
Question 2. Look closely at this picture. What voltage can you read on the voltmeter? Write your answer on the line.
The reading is 45 V
